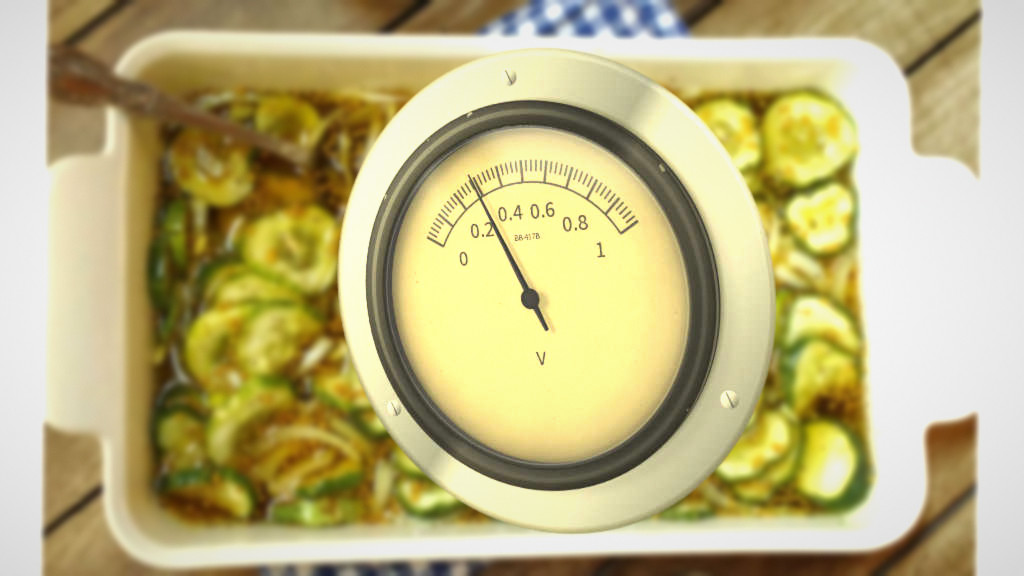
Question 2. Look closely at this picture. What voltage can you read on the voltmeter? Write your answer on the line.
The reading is 0.3 V
